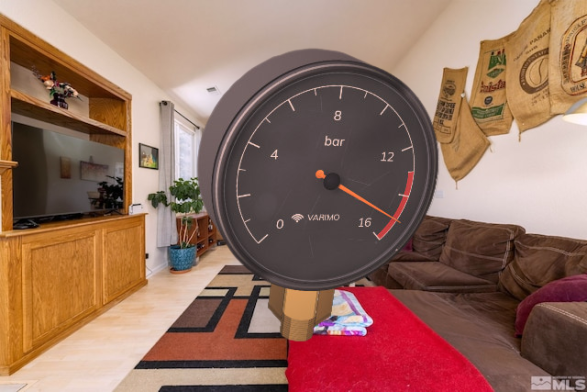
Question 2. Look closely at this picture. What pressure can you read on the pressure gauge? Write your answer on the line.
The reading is 15 bar
